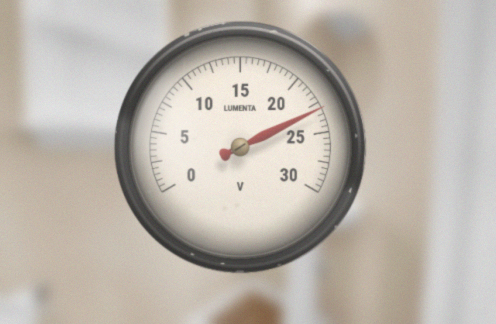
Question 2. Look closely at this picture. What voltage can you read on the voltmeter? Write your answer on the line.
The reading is 23 V
